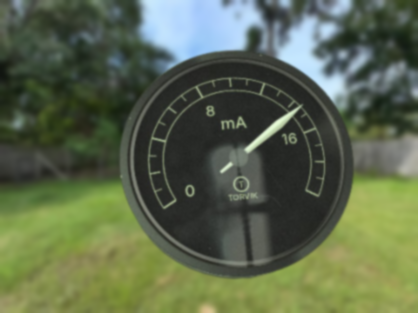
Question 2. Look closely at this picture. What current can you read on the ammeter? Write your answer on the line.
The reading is 14.5 mA
